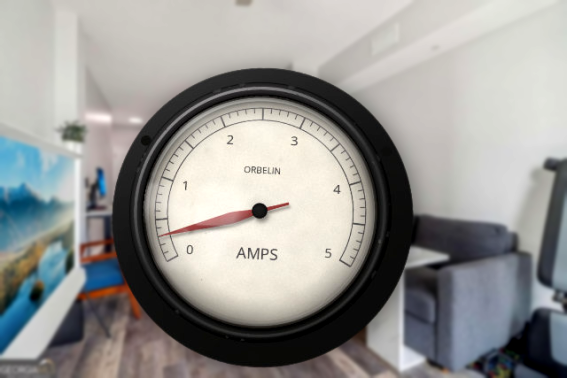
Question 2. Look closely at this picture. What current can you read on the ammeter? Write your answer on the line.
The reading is 0.3 A
